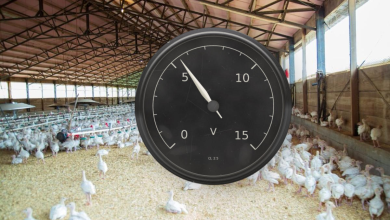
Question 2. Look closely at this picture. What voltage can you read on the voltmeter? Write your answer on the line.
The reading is 5.5 V
